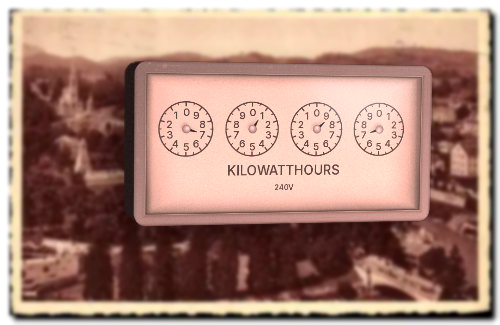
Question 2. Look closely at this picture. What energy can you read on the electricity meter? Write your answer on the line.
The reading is 7087 kWh
